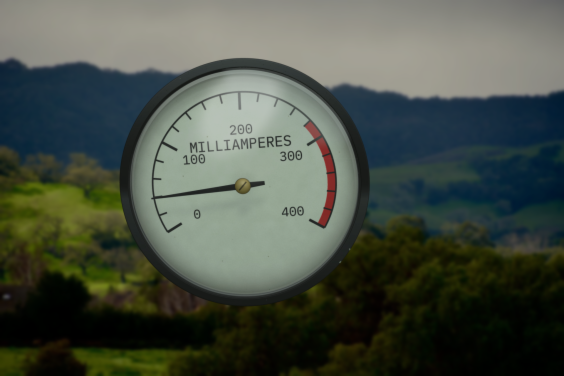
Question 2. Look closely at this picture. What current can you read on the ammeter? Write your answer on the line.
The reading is 40 mA
